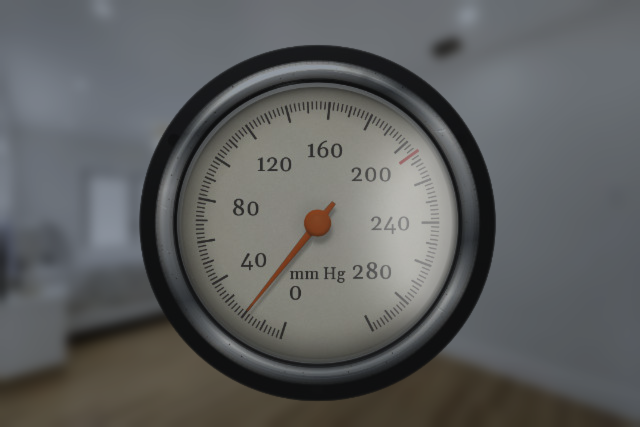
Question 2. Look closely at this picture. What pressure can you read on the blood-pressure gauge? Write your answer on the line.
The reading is 20 mmHg
